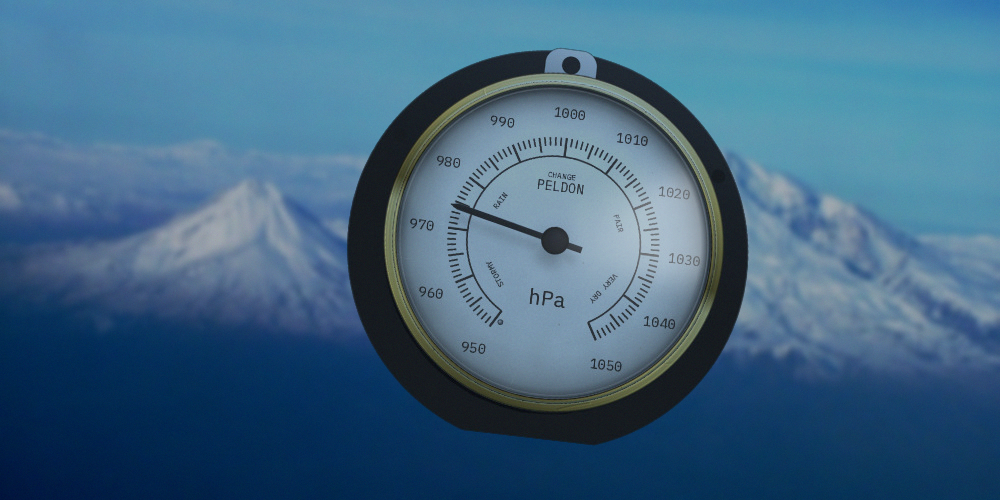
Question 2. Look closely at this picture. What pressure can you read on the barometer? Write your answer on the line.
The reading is 974 hPa
